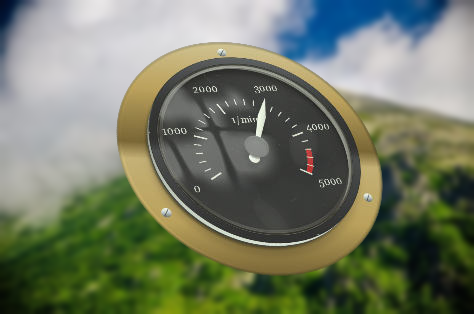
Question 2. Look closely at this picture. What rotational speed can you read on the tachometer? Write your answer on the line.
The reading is 3000 rpm
